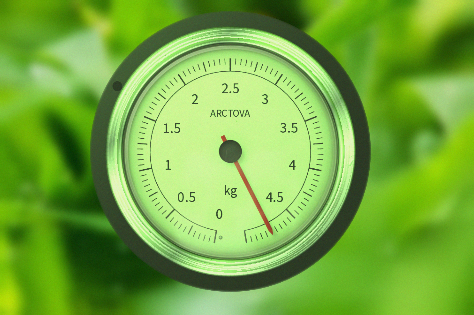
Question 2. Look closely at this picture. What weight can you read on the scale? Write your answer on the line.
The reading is 4.75 kg
